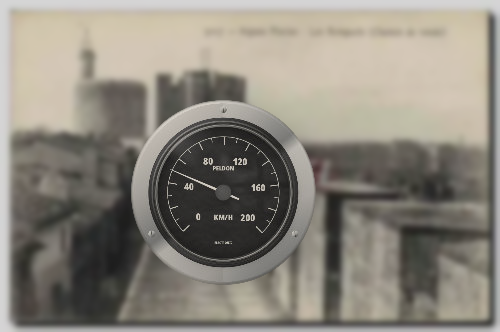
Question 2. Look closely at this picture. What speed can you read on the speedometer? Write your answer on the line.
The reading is 50 km/h
